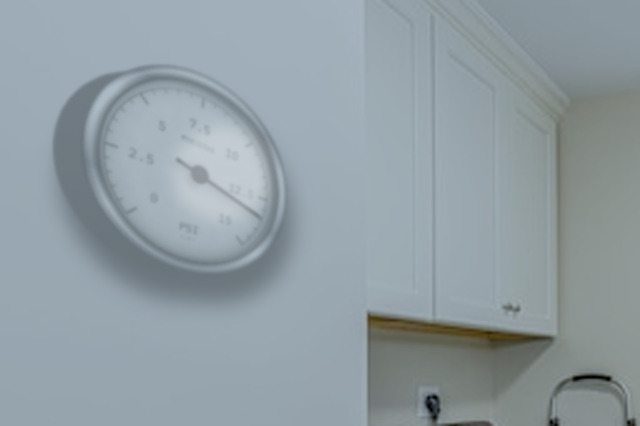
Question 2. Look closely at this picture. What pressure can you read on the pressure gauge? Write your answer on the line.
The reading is 13.5 psi
